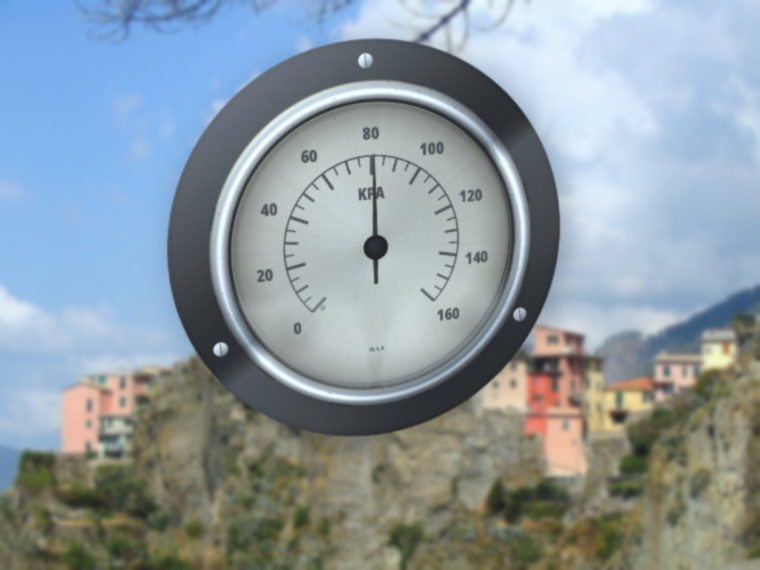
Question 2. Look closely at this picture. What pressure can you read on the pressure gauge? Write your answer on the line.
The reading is 80 kPa
